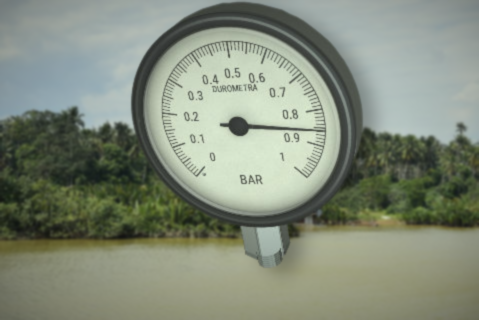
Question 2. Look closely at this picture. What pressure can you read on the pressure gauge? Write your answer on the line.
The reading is 0.85 bar
